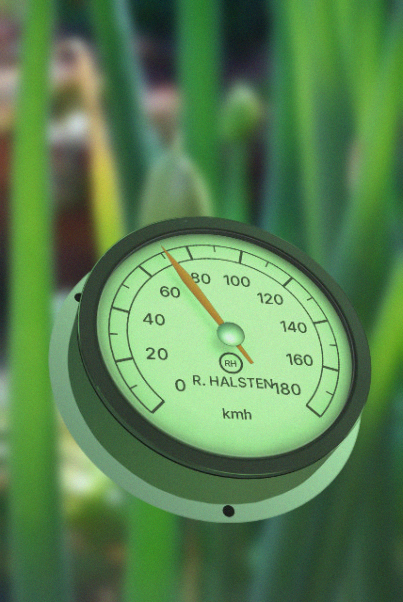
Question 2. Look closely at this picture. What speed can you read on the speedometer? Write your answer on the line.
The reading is 70 km/h
